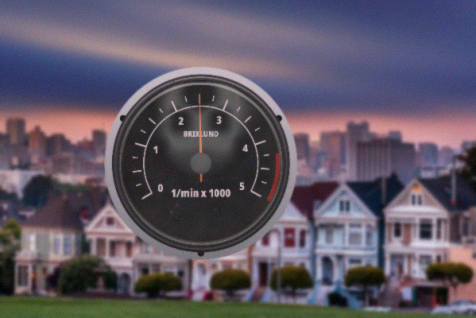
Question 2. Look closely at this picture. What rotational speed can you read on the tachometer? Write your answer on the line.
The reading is 2500 rpm
